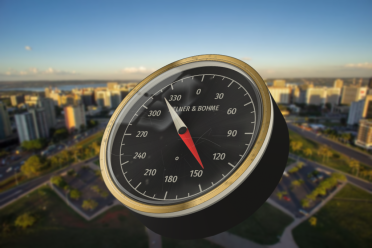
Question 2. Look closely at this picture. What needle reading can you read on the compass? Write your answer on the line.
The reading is 140 °
